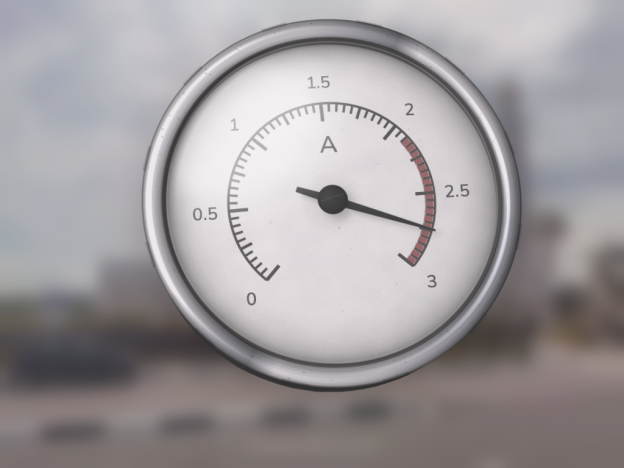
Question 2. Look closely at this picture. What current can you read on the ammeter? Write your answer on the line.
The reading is 2.75 A
